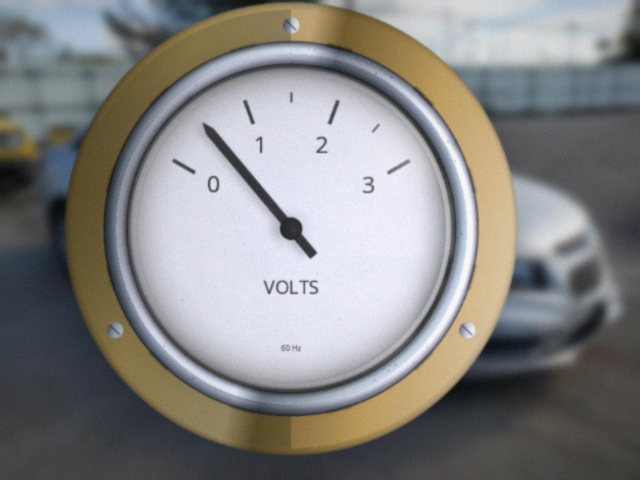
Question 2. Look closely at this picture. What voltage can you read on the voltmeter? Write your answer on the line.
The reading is 0.5 V
